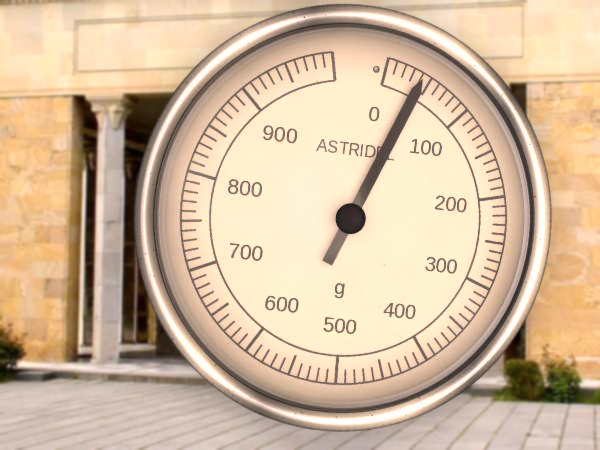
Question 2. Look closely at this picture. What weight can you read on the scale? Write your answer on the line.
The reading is 40 g
